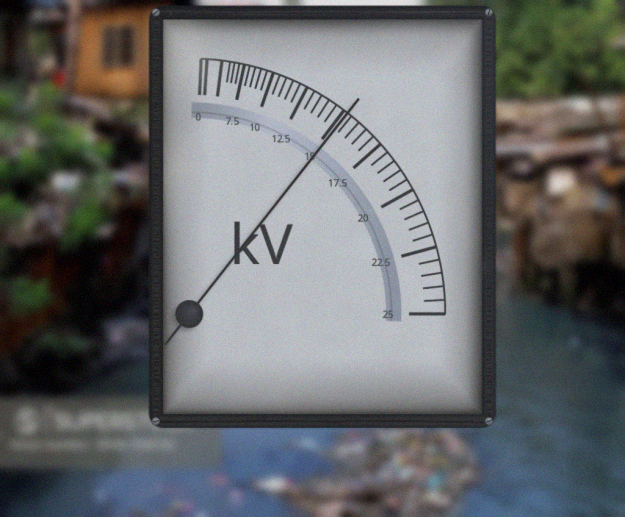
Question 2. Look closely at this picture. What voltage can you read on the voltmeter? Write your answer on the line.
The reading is 15.25 kV
